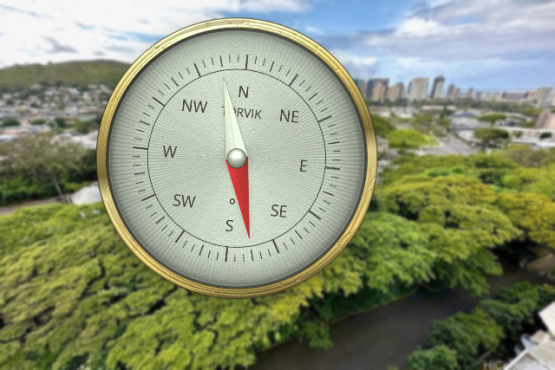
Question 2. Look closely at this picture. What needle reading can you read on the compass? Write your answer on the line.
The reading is 165 °
